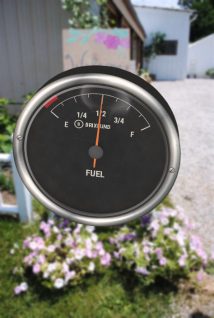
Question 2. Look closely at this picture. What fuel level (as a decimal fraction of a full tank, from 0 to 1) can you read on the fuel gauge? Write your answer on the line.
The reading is 0.5
